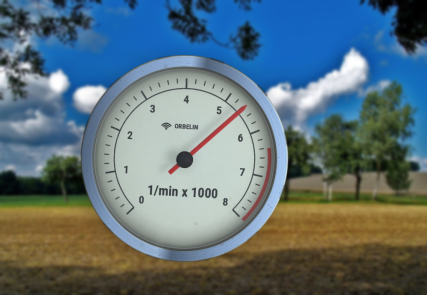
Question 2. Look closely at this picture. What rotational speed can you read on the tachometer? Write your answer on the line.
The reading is 5400 rpm
